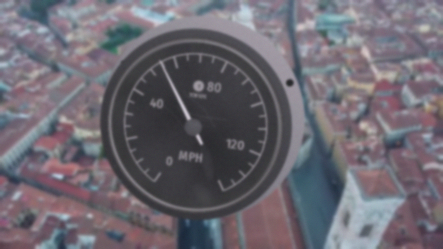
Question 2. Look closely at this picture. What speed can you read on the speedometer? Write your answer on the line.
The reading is 55 mph
